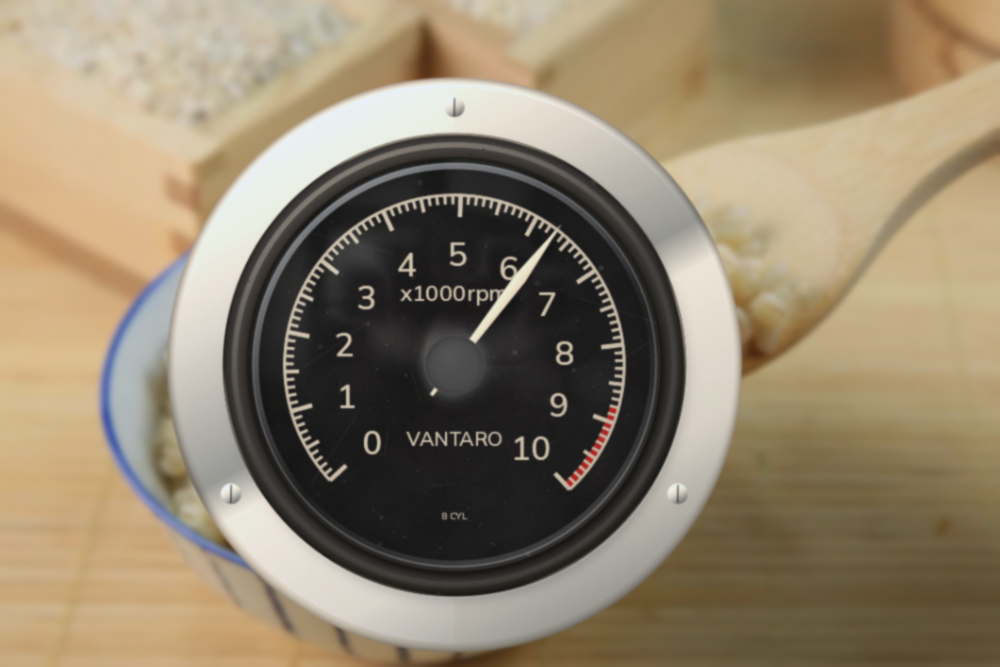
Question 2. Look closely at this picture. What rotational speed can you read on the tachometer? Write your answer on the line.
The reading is 6300 rpm
